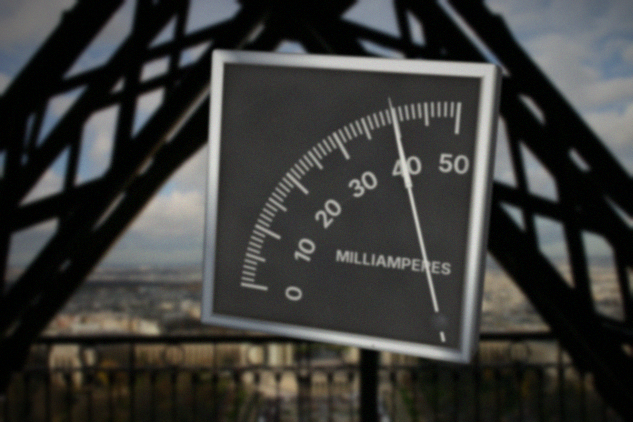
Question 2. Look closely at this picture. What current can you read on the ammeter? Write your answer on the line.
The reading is 40 mA
